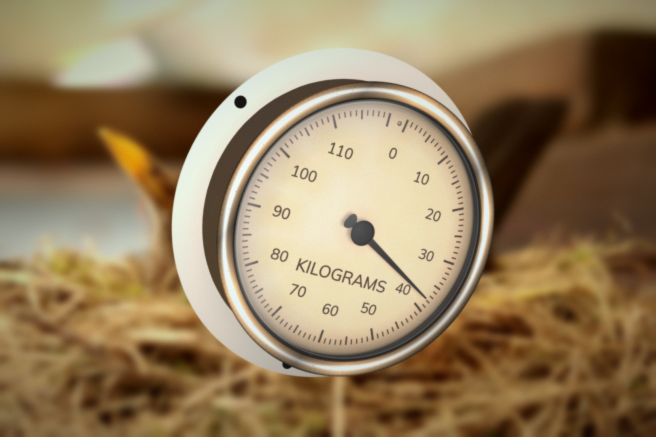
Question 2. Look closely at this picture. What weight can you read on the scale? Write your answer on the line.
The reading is 38 kg
